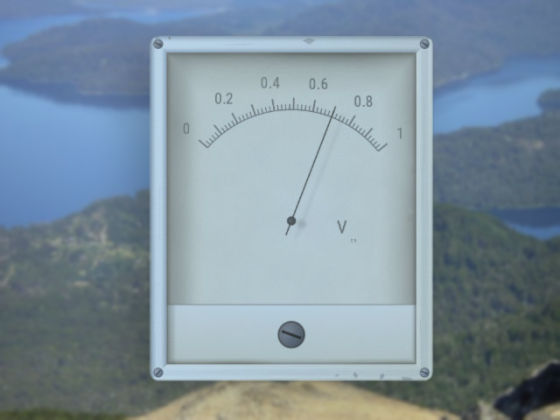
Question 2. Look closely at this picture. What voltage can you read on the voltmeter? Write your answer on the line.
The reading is 0.7 V
